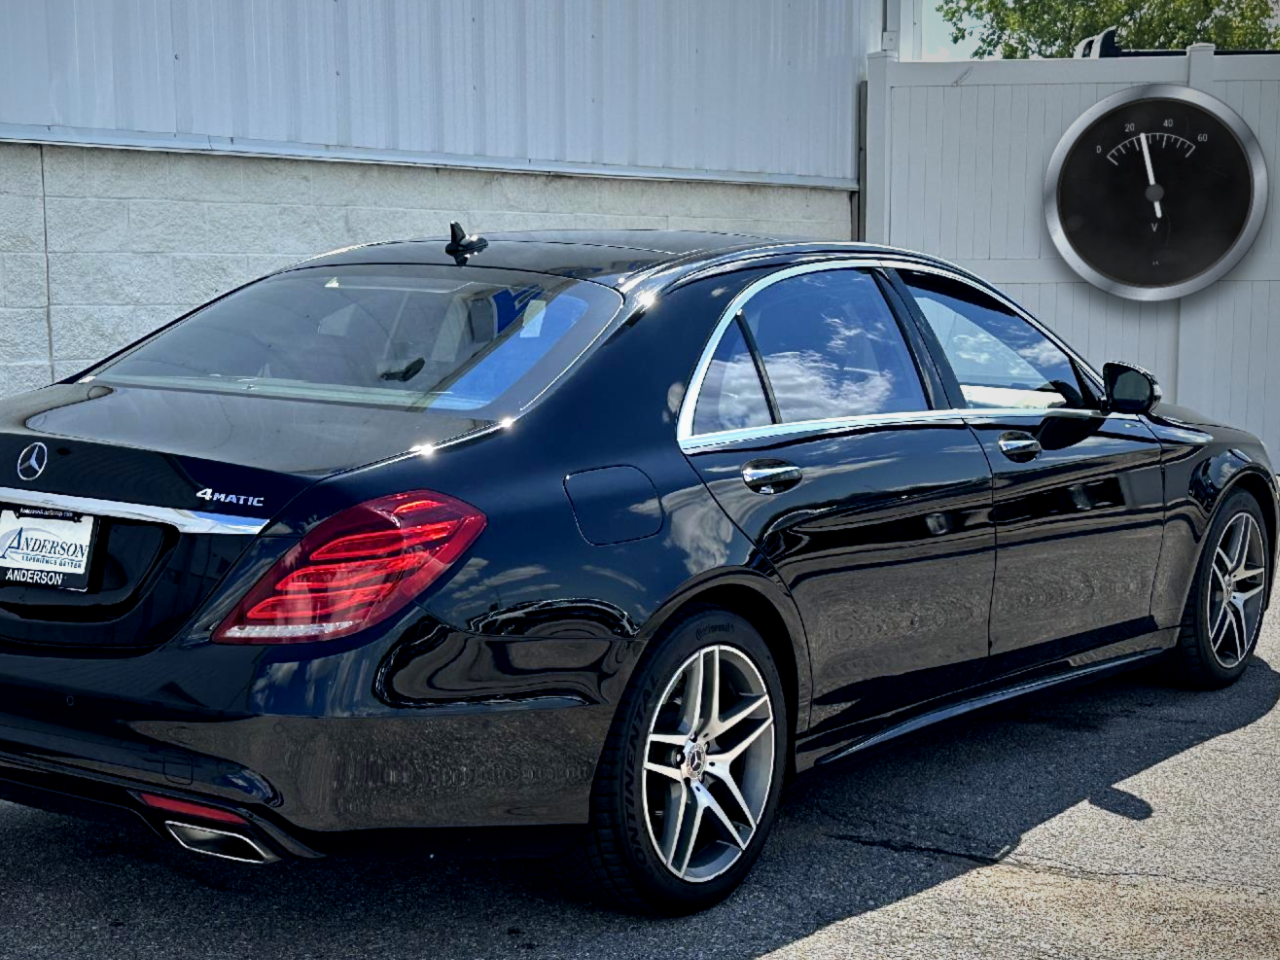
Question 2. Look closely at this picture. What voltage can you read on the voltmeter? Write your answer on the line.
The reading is 25 V
